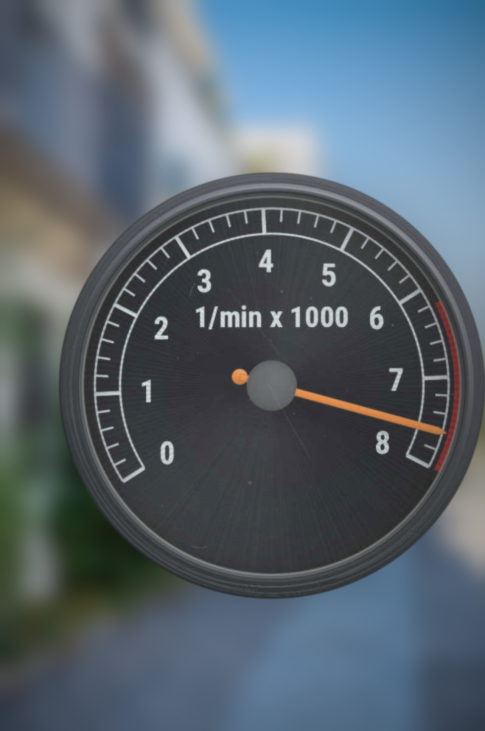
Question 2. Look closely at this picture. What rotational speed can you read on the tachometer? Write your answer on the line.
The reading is 7600 rpm
